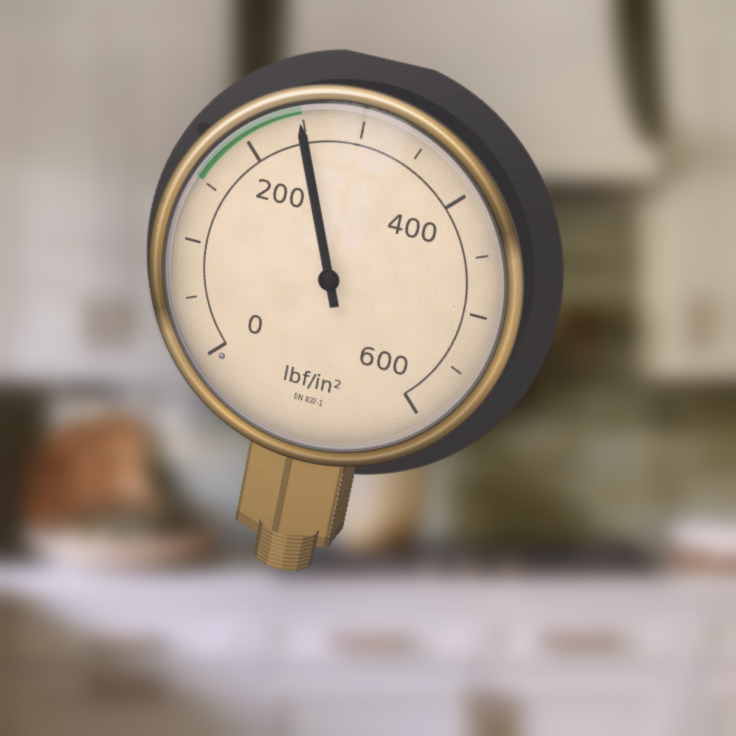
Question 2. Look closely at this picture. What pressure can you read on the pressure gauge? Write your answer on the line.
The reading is 250 psi
